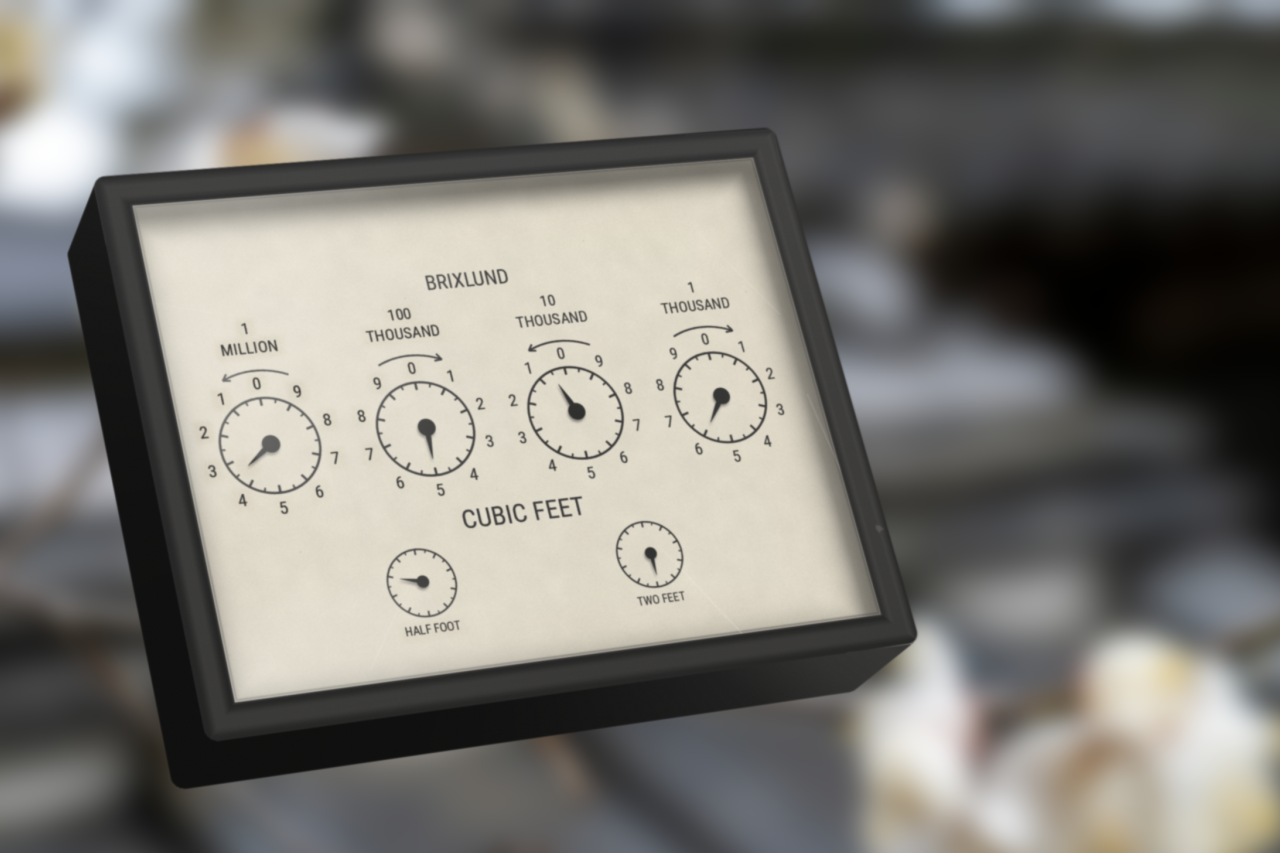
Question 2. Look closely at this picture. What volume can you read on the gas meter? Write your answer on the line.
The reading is 350600 ft³
